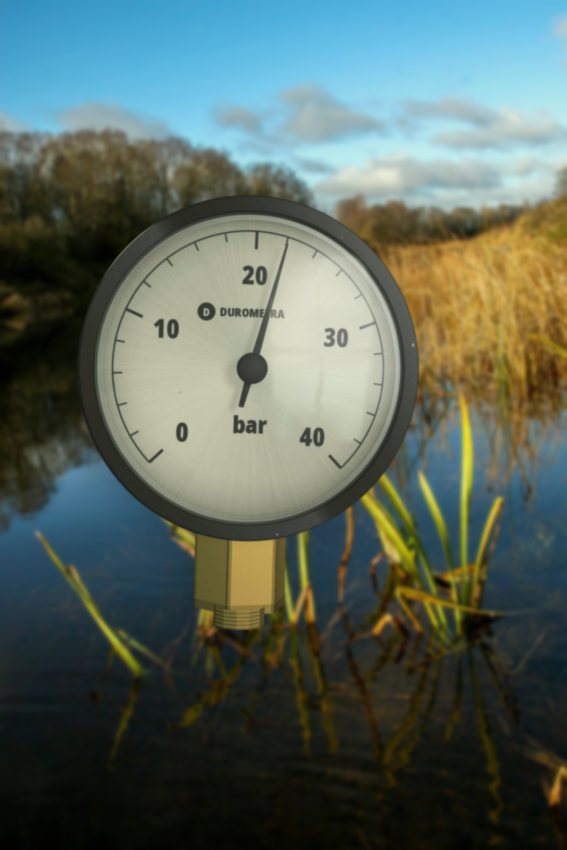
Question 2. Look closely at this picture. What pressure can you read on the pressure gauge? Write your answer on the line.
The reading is 22 bar
